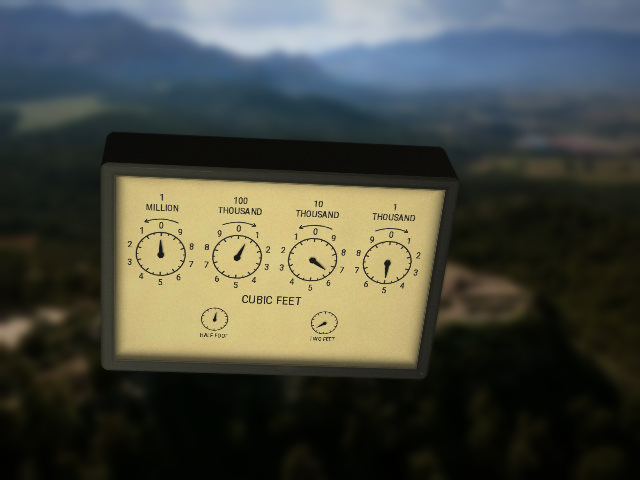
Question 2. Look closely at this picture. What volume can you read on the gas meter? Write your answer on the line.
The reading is 6500 ft³
